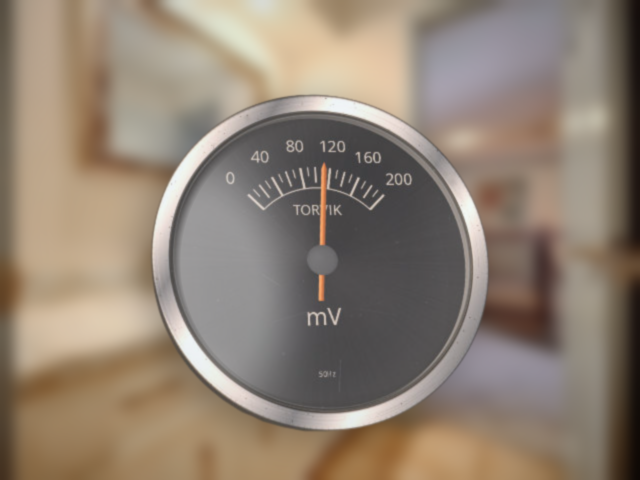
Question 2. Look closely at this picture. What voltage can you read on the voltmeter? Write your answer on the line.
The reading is 110 mV
